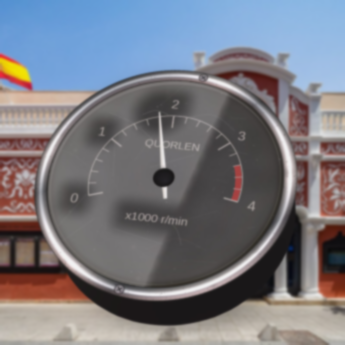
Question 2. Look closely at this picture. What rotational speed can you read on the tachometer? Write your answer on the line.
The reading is 1800 rpm
